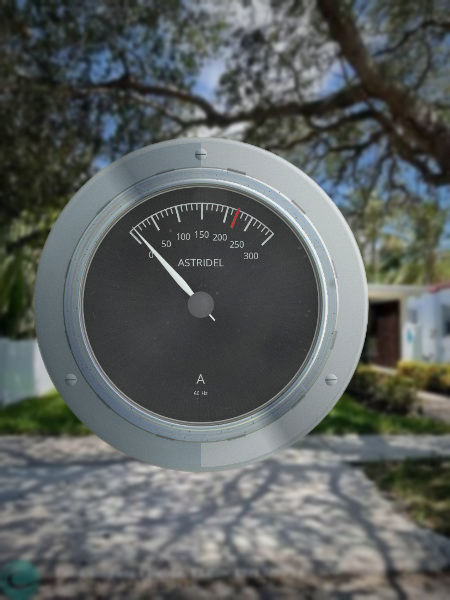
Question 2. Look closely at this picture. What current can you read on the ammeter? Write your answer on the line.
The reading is 10 A
